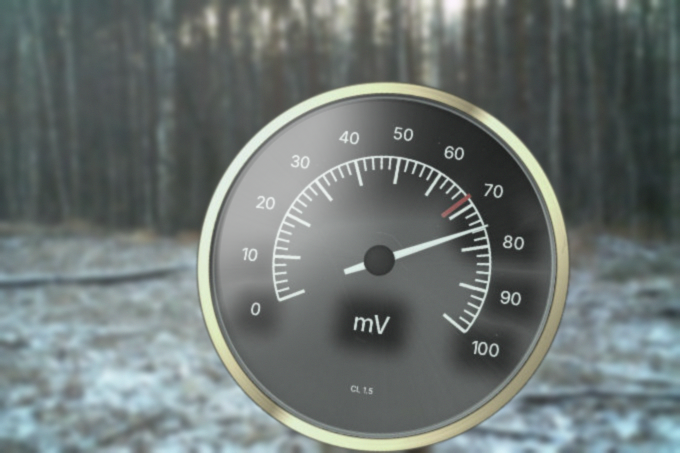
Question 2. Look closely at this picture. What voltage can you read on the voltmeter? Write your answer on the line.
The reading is 76 mV
